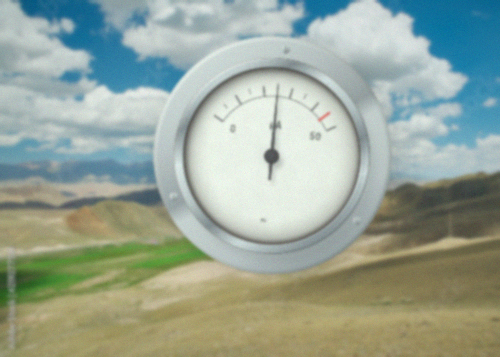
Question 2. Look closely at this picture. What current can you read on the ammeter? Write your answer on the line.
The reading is 25 µA
